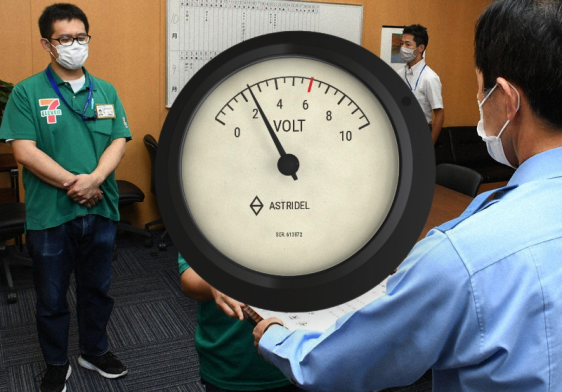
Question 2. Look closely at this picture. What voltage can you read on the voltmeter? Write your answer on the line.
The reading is 2.5 V
